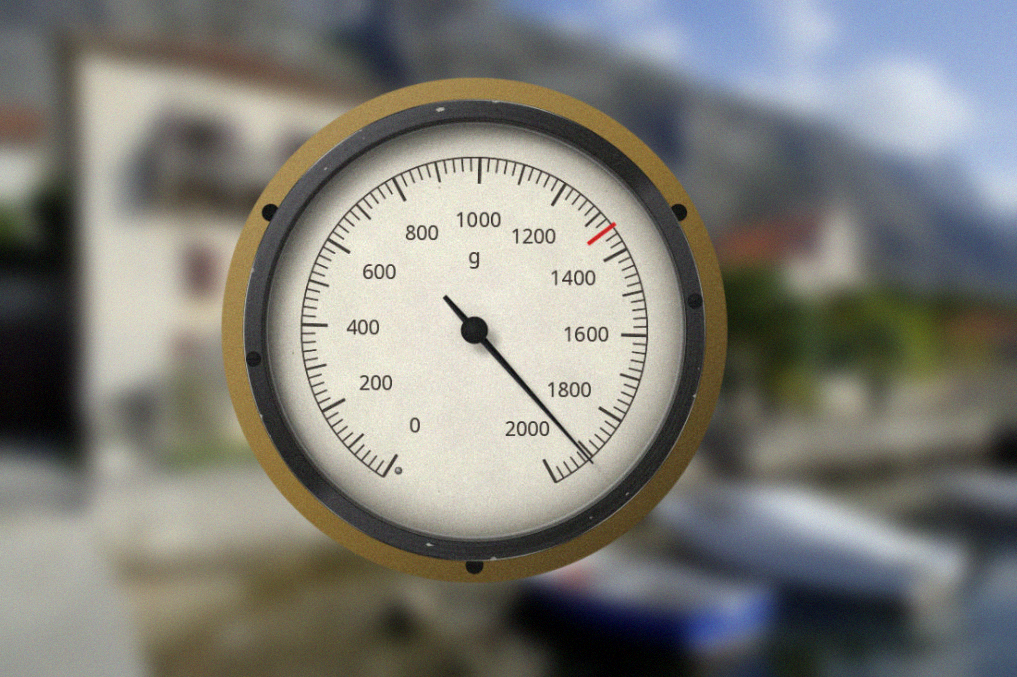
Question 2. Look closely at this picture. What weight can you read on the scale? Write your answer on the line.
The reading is 1910 g
